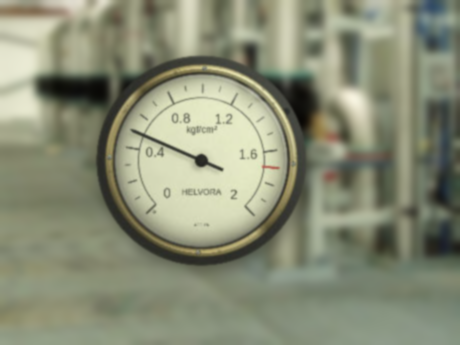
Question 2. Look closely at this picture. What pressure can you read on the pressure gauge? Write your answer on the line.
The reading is 0.5 kg/cm²
